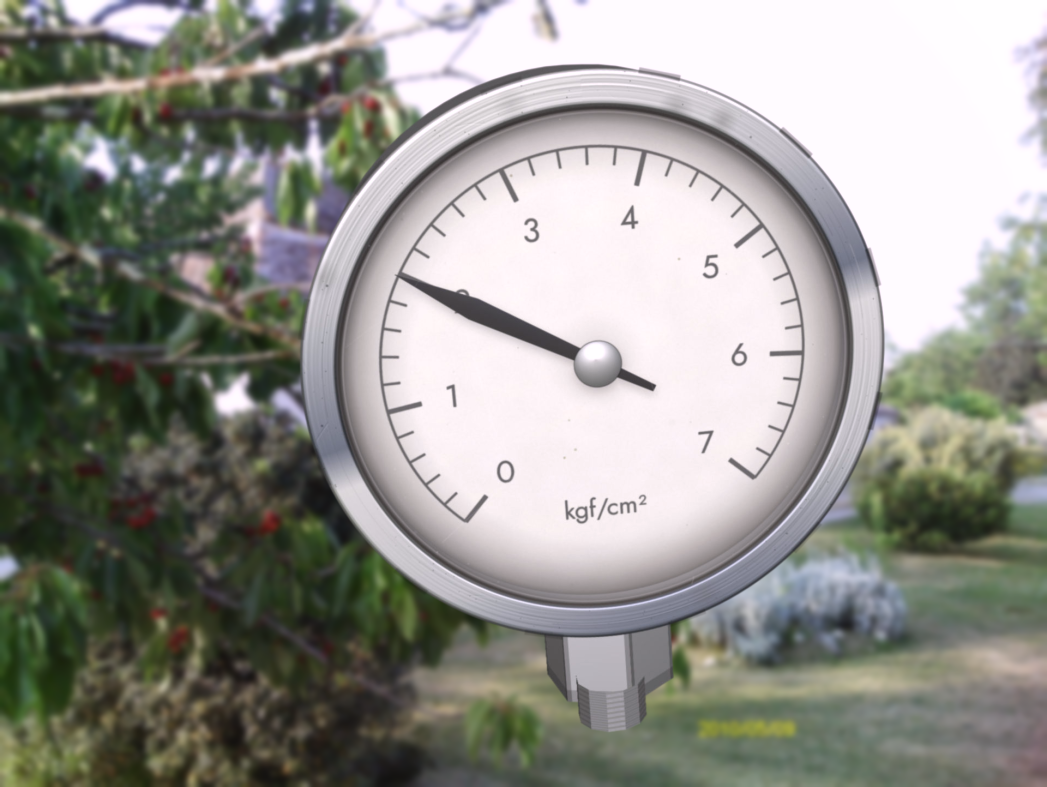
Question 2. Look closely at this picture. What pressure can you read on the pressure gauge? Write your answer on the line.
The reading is 2 kg/cm²
